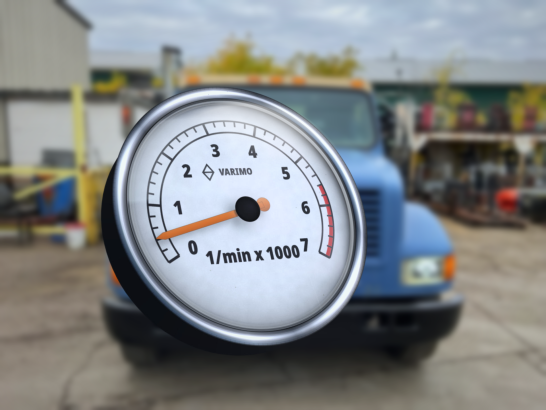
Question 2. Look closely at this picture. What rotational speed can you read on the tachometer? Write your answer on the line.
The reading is 400 rpm
